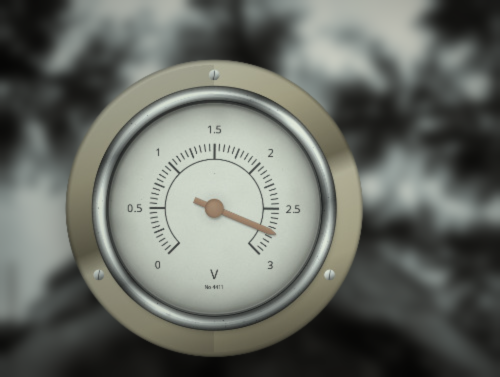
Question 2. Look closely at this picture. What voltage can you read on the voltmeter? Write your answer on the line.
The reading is 2.75 V
